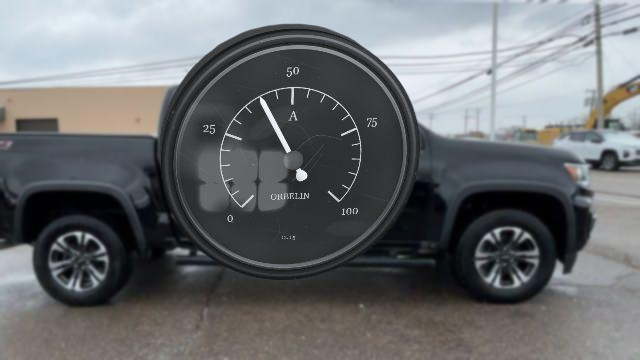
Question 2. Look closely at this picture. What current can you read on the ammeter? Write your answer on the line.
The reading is 40 A
